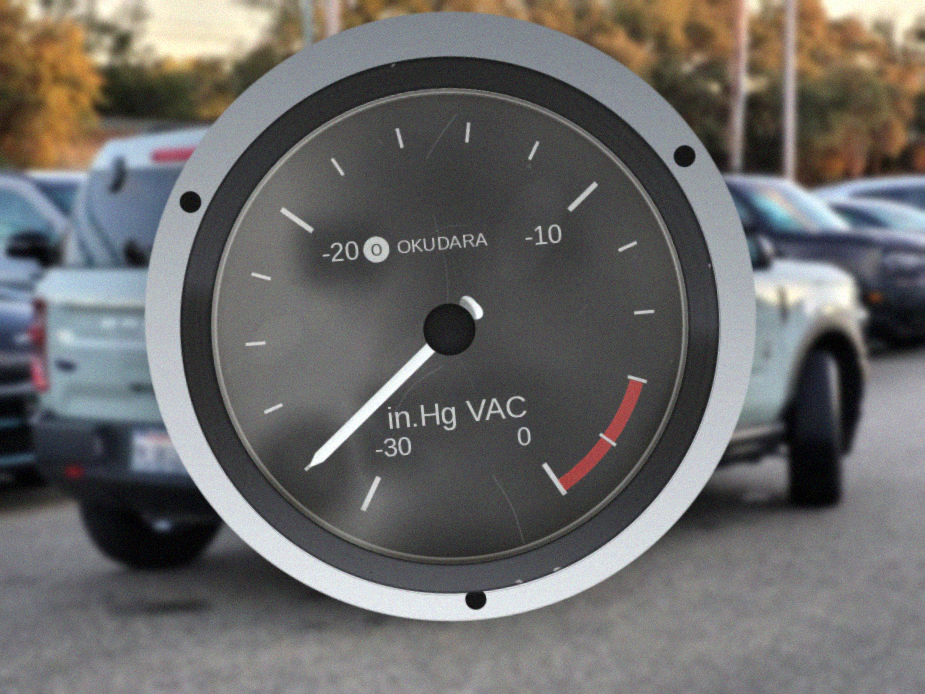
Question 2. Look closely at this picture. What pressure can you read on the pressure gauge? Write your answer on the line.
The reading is -28 inHg
